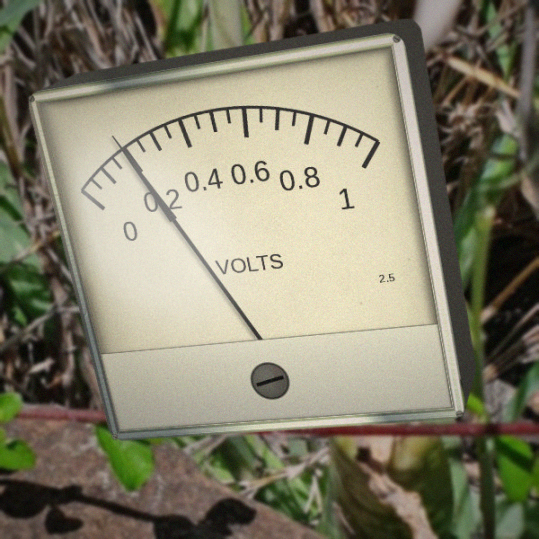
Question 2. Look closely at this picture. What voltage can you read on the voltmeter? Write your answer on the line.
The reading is 0.2 V
